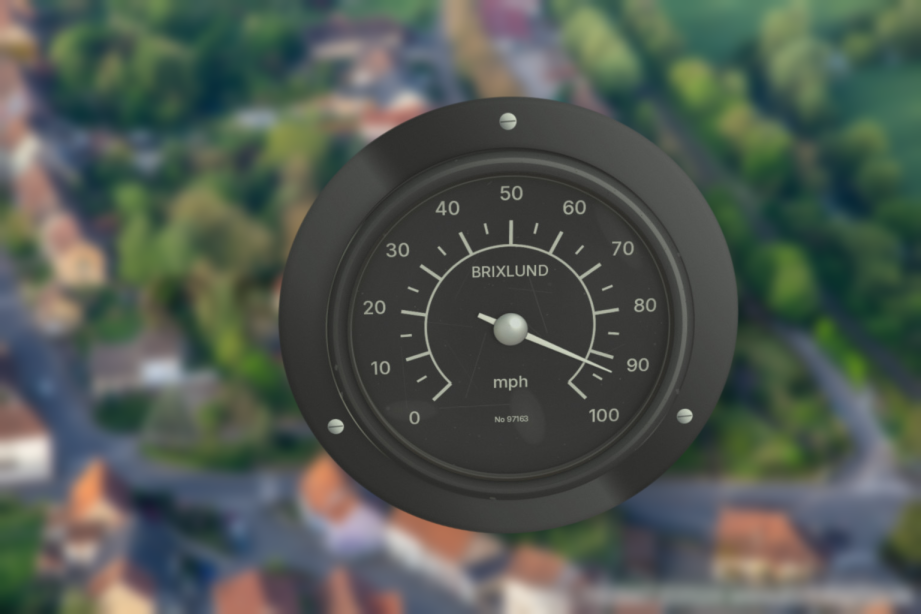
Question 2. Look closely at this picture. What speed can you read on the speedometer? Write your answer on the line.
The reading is 92.5 mph
